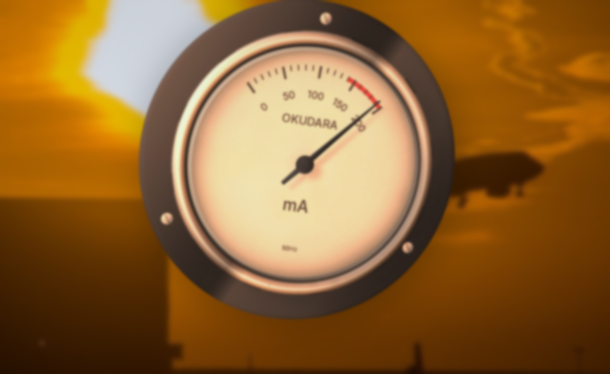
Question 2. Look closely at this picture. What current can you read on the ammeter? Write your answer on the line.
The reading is 190 mA
